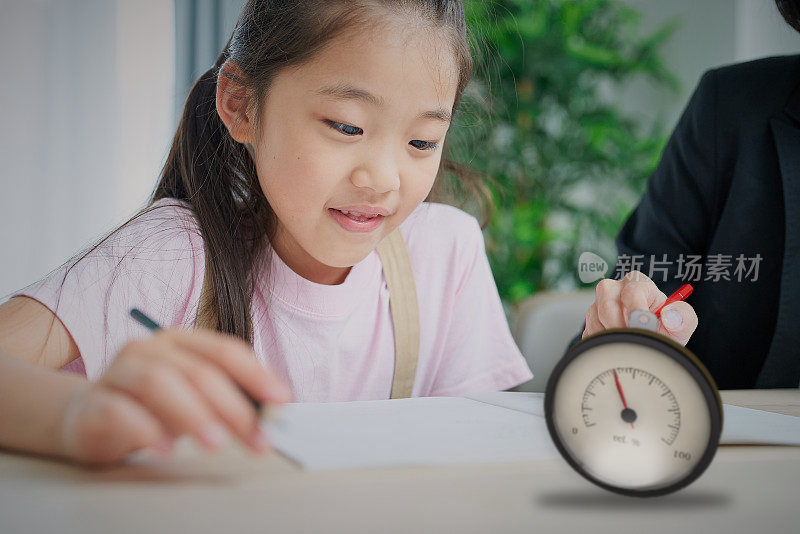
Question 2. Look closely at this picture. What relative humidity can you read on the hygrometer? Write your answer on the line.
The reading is 40 %
